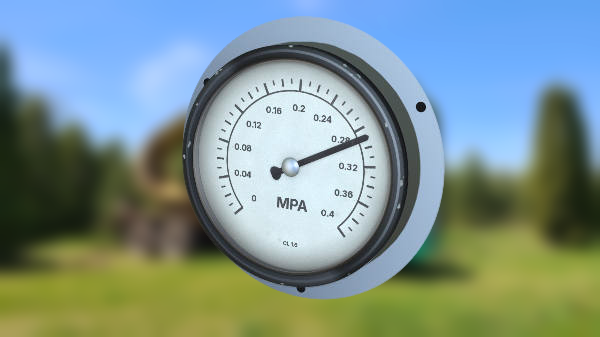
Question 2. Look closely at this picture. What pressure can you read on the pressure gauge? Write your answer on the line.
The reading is 0.29 MPa
